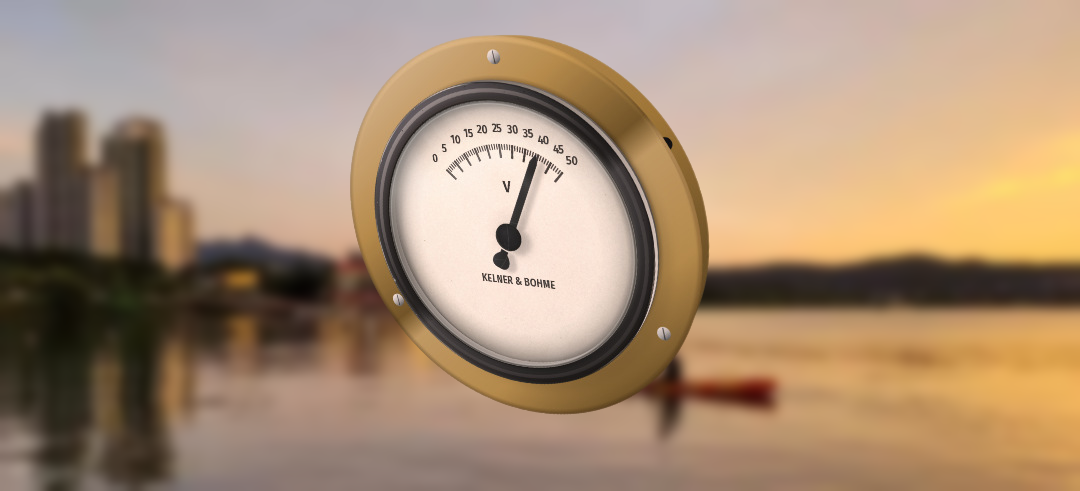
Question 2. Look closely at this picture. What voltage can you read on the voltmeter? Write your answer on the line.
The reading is 40 V
